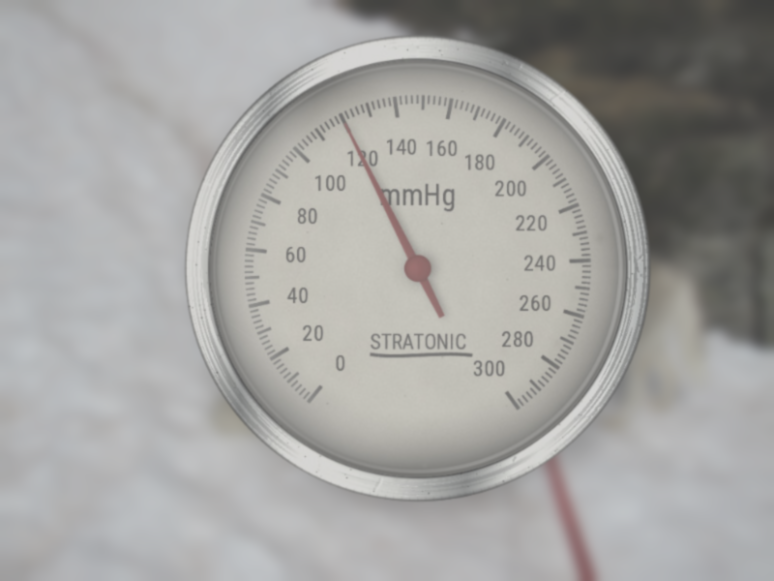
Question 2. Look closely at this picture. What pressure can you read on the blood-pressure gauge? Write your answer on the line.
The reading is 120 mmHg
